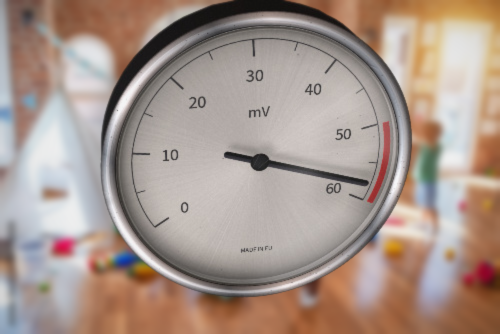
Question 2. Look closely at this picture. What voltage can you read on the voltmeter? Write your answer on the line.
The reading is 57.5 mV
